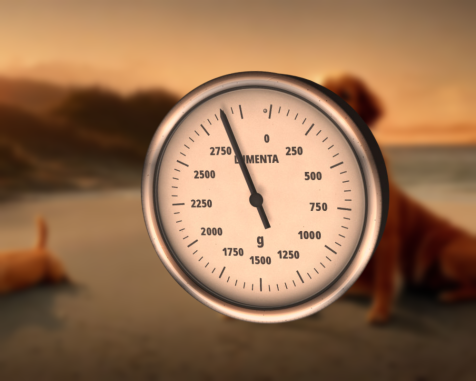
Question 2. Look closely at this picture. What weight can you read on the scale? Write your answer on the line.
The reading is 2900 g
